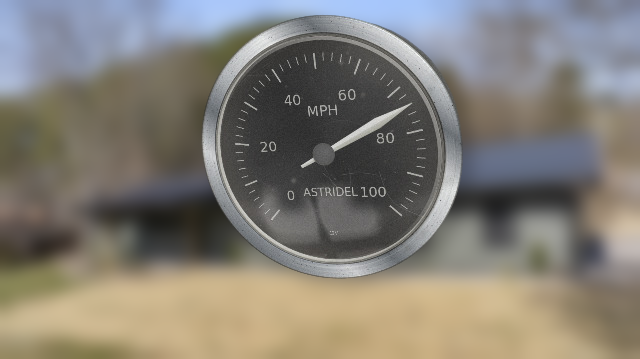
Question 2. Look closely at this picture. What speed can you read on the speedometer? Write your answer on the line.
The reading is 74 mph
